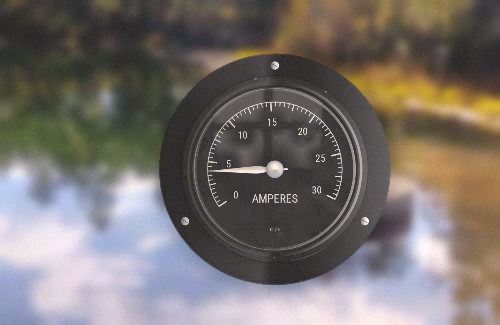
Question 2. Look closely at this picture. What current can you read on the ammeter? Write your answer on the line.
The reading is 4 A
